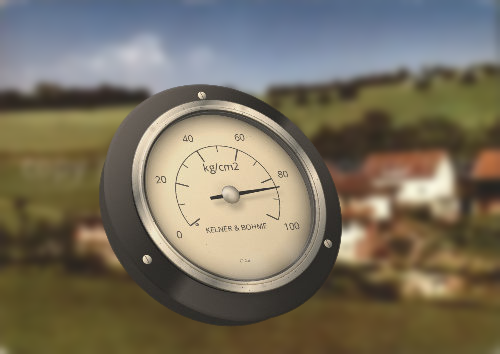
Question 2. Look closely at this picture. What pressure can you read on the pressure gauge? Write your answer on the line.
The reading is 85 kg/cm²
